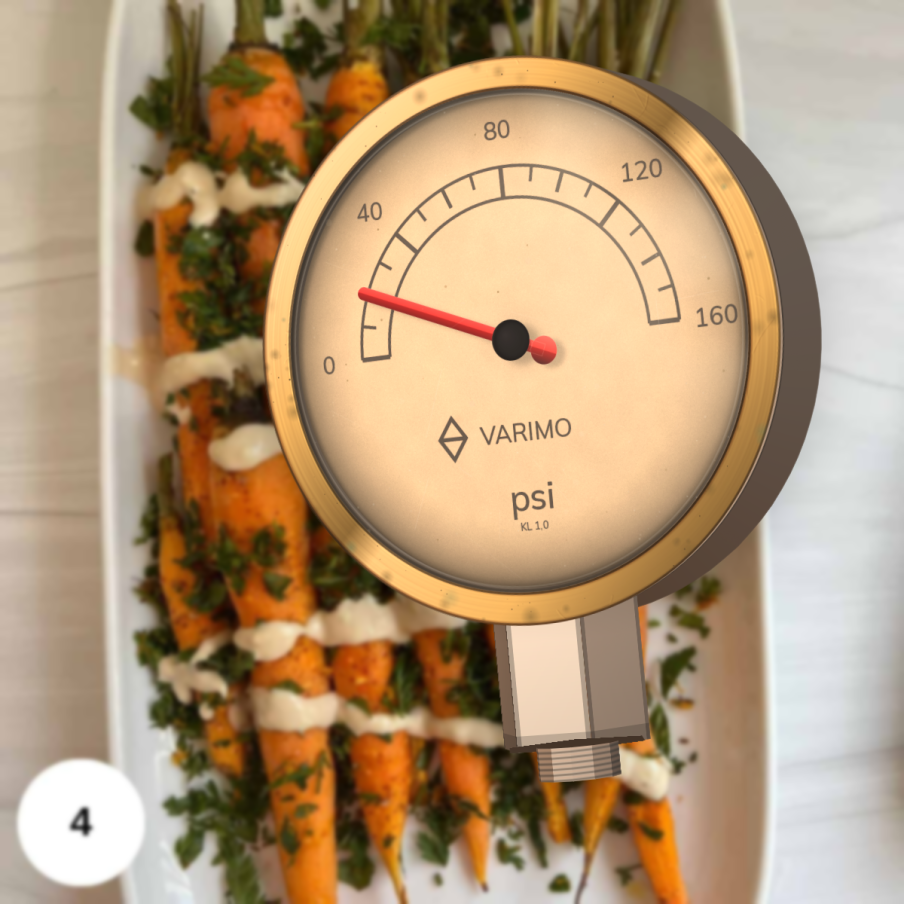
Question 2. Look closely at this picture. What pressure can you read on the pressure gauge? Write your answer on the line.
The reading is 20 psi
